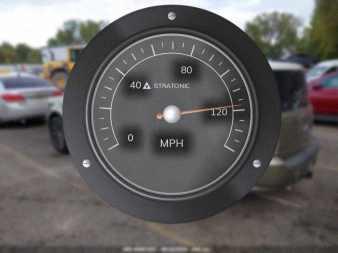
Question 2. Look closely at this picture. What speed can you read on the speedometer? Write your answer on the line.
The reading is 117.5 mph
